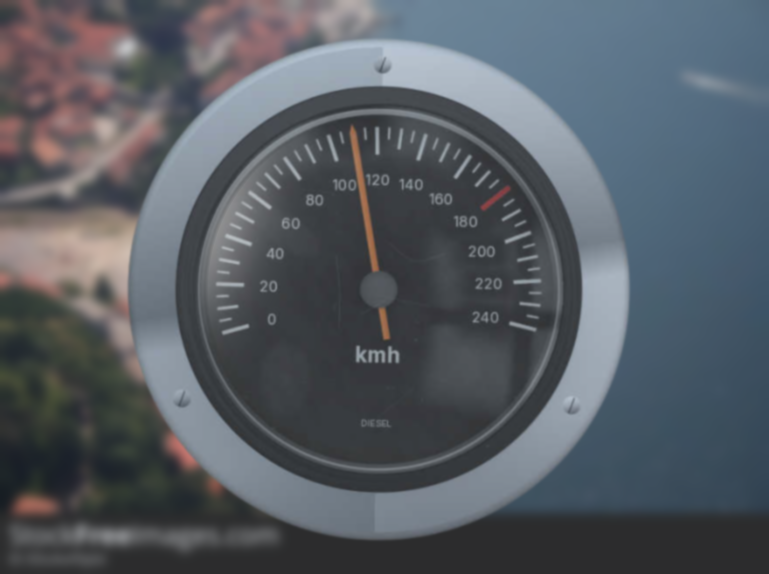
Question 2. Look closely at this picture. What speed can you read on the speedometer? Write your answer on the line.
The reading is 110 km/h
